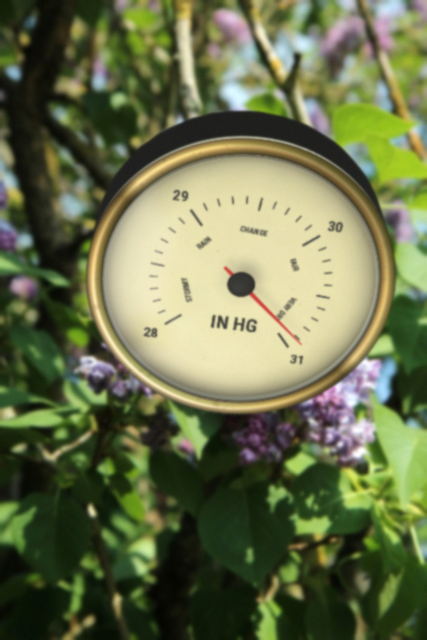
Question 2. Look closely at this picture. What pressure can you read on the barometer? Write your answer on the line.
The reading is 30.9 inHg
